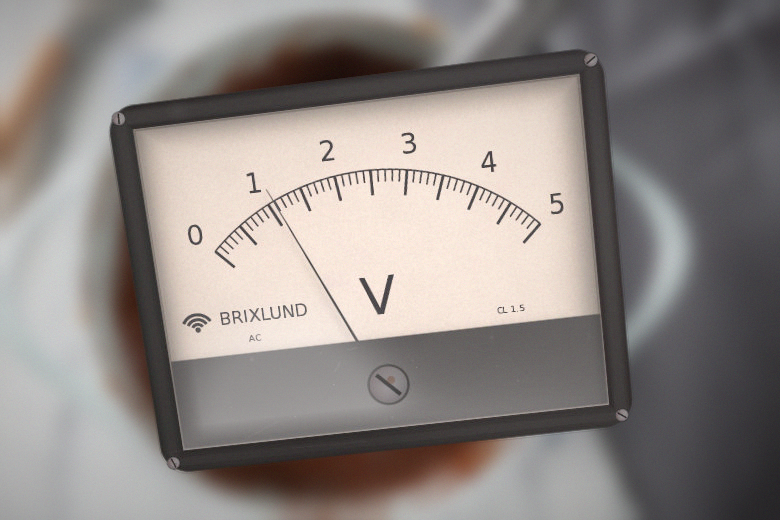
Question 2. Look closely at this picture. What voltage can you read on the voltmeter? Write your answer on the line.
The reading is 1.1 V
